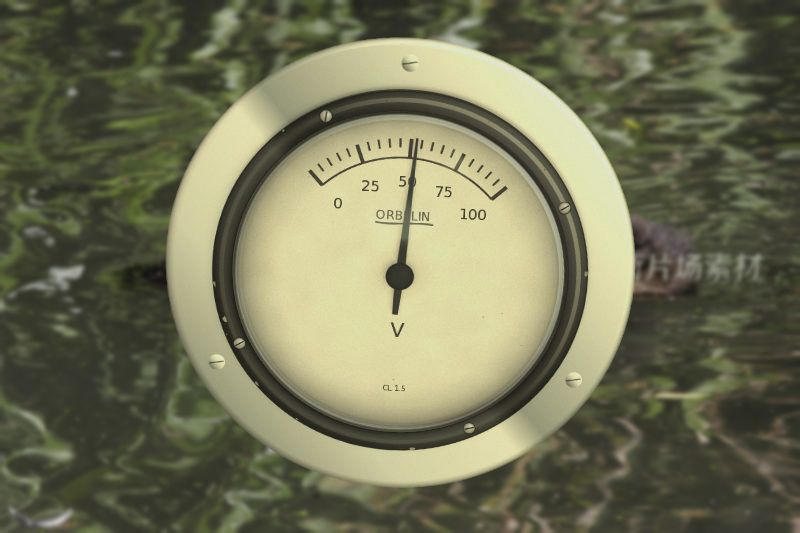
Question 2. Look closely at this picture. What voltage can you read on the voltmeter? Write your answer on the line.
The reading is 52.5 V
